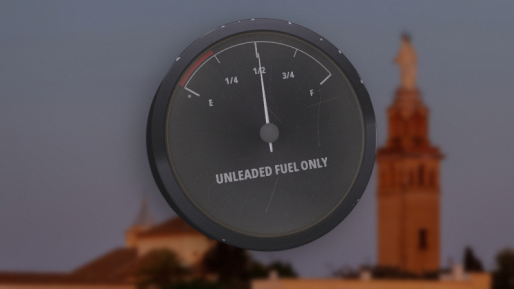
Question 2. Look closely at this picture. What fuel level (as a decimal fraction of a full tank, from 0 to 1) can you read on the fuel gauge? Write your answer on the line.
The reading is 0.5
